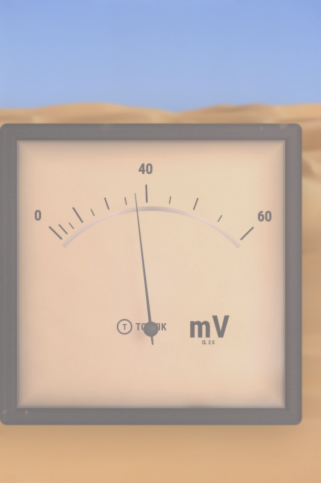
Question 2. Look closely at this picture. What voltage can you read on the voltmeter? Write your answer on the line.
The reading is 37.5 mV
